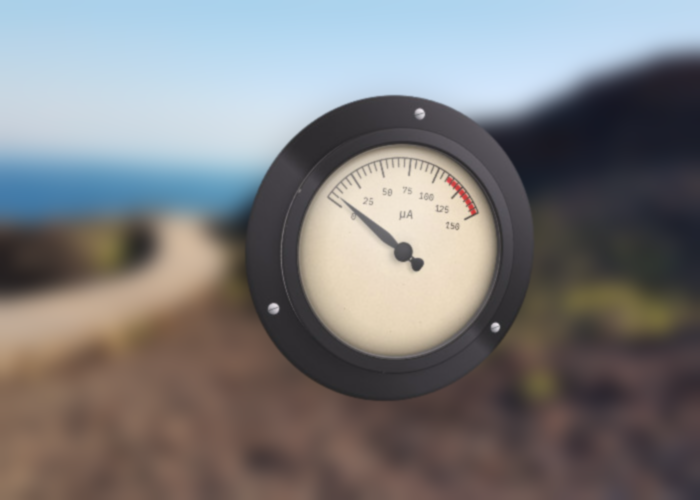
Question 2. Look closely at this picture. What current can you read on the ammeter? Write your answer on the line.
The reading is 5 µA
